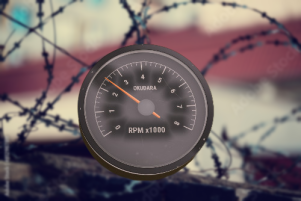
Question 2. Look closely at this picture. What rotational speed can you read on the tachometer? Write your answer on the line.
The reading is 2400 rpm
